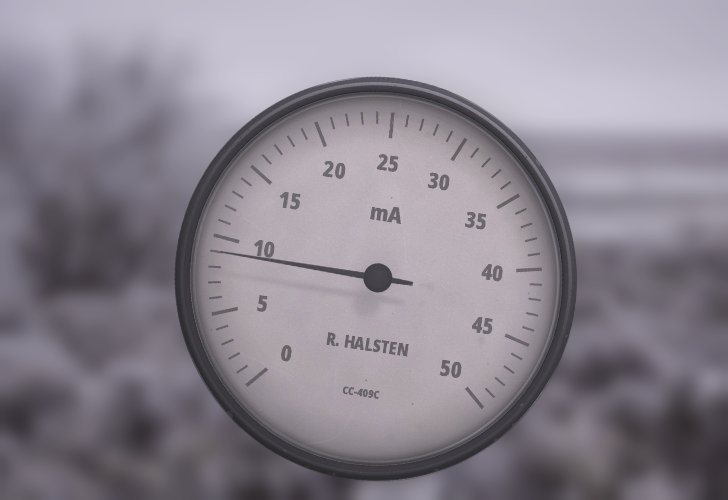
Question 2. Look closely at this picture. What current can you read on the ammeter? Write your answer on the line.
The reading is 9 mA
